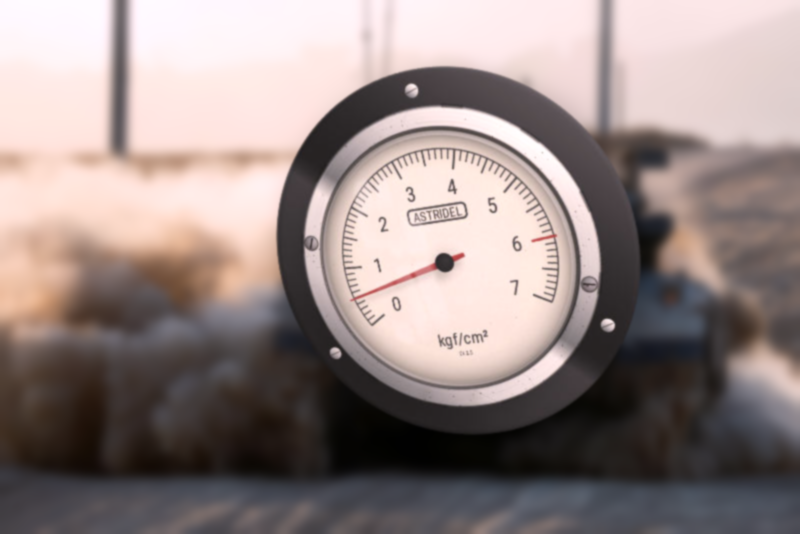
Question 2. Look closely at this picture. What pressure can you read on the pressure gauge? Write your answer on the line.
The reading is 0.5 kg/cm²
